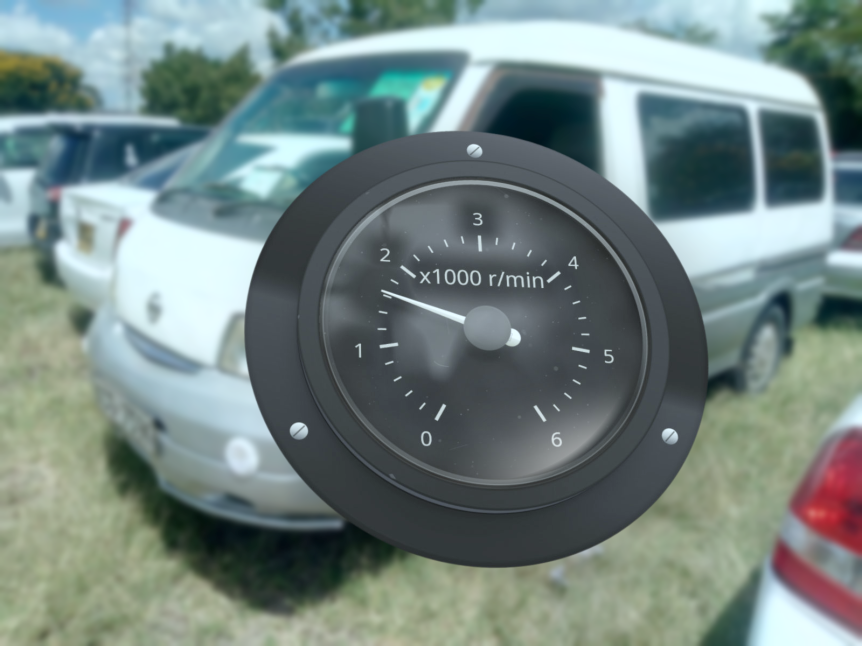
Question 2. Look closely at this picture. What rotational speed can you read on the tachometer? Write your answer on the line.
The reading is 1600 rpm
